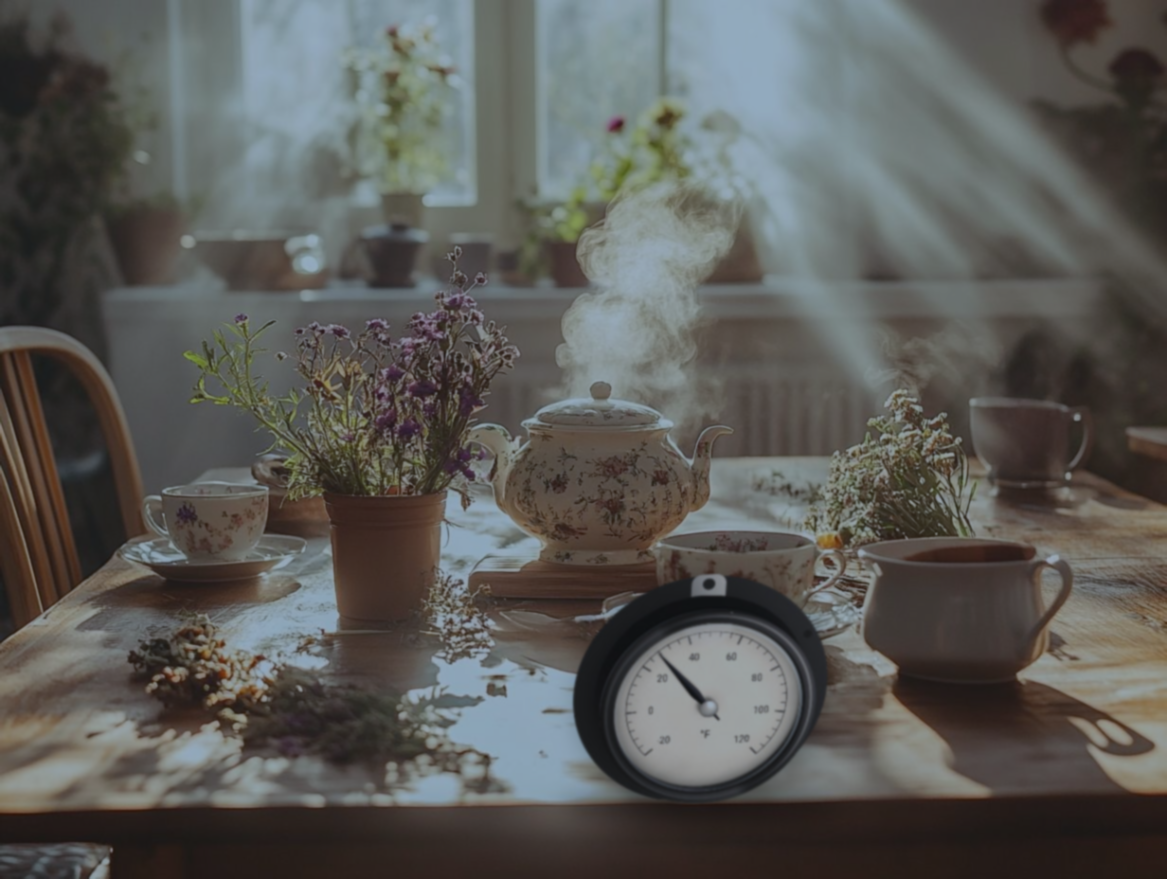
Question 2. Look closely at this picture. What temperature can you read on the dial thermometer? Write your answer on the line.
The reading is 28 °F
